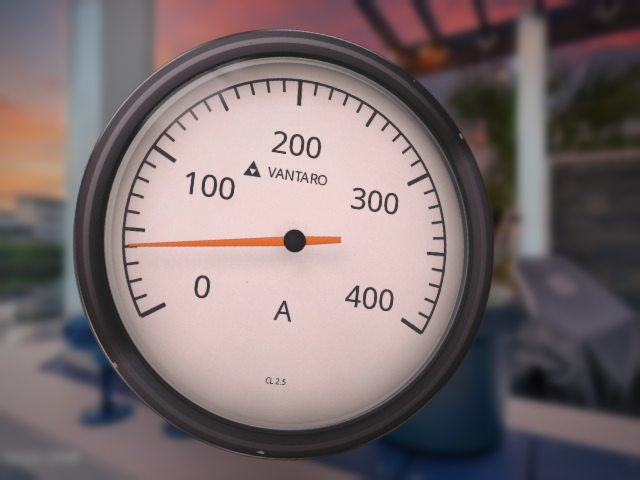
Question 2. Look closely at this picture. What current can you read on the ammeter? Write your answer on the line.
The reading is 40 A
